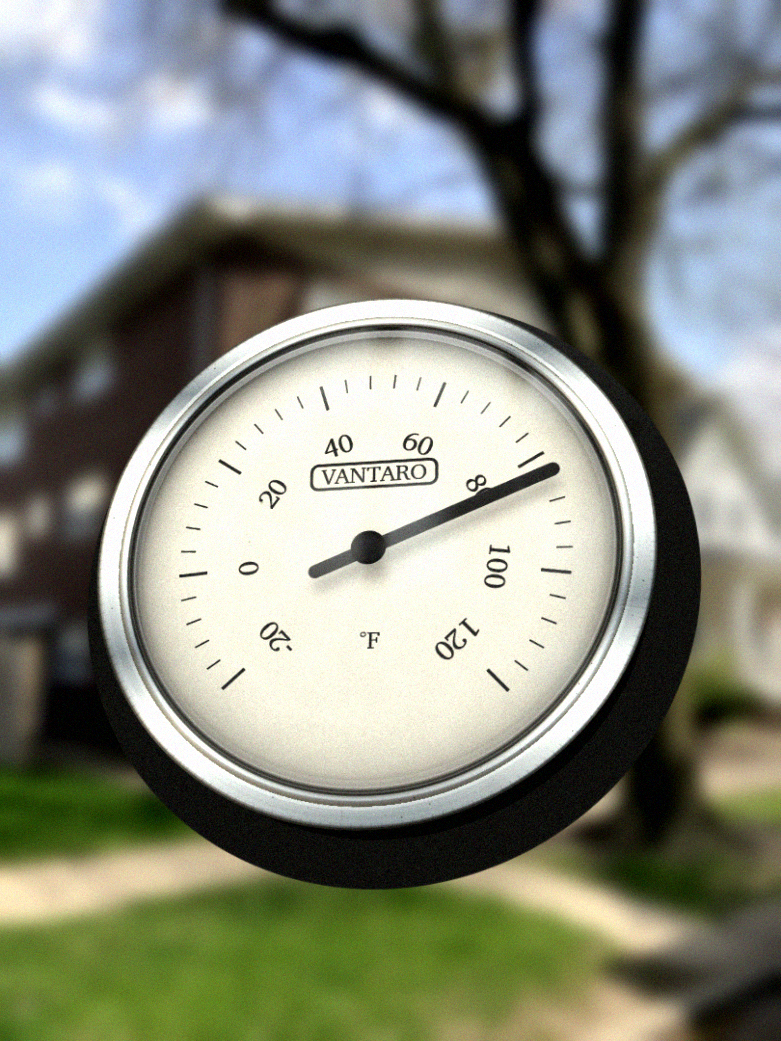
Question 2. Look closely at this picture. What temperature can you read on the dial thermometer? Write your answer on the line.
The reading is 84 °F
